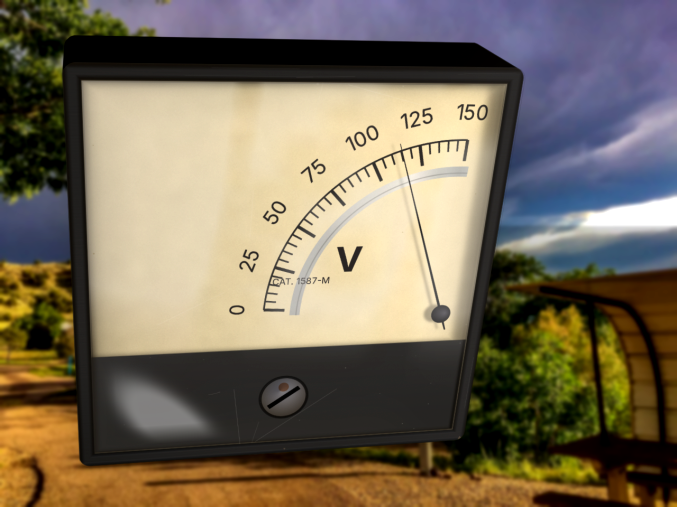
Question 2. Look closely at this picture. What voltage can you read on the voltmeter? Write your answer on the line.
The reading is 115 V
